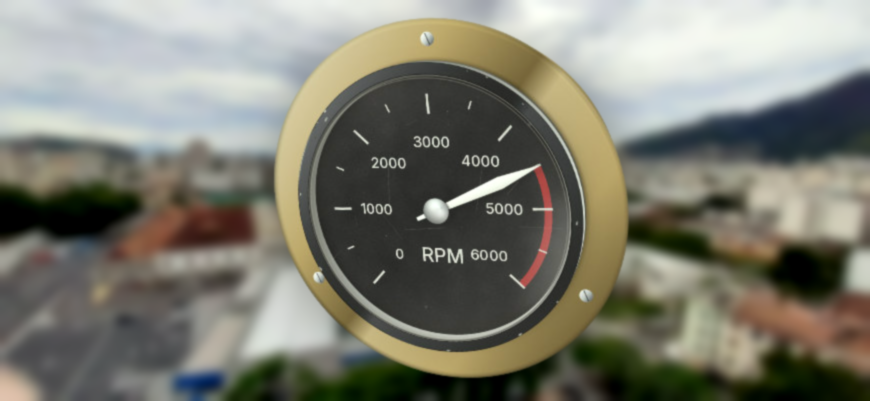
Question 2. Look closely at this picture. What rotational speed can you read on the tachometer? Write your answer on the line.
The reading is 4500 rpm
